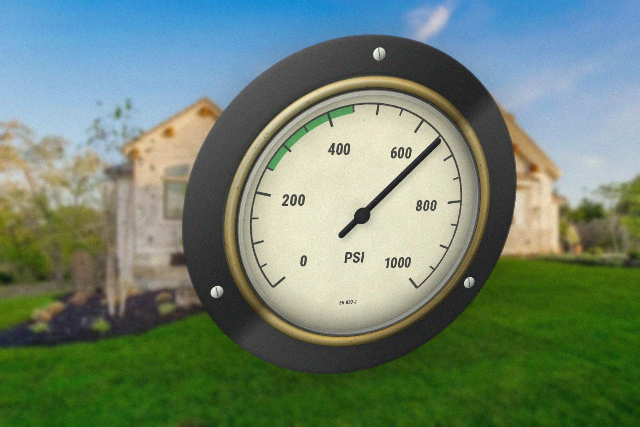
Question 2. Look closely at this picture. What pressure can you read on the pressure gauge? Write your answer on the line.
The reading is 650 psi
